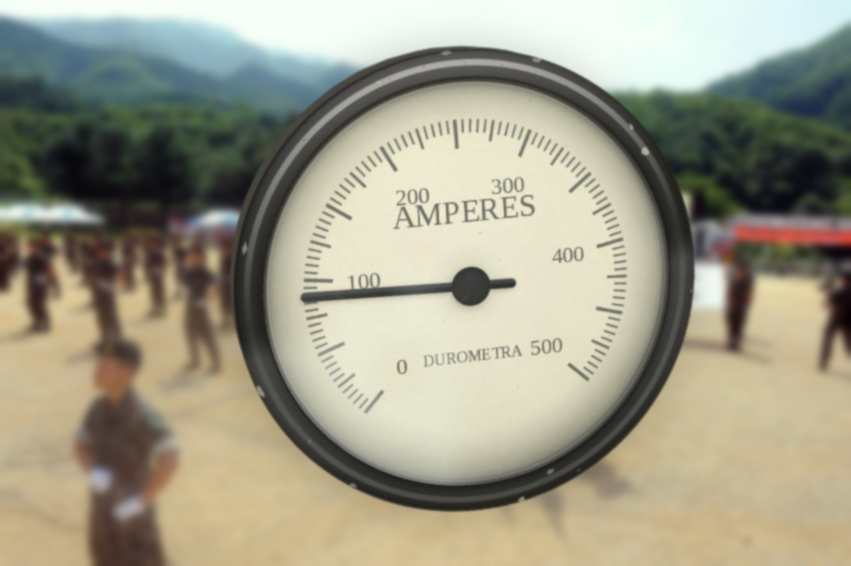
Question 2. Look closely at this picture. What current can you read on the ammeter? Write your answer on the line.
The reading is 90 A
